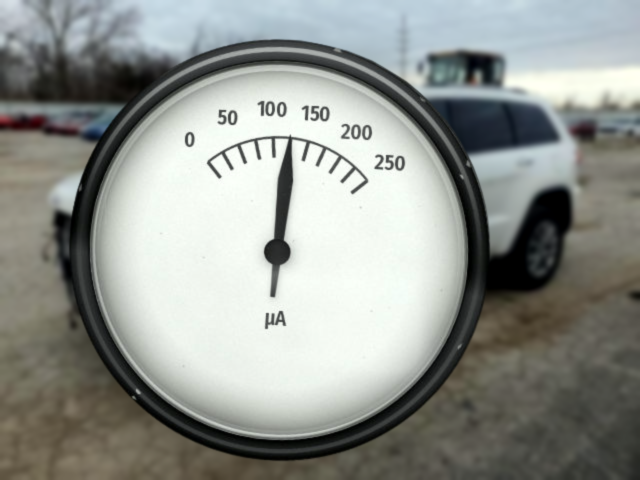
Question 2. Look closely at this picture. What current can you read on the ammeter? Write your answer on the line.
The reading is 125 µA
